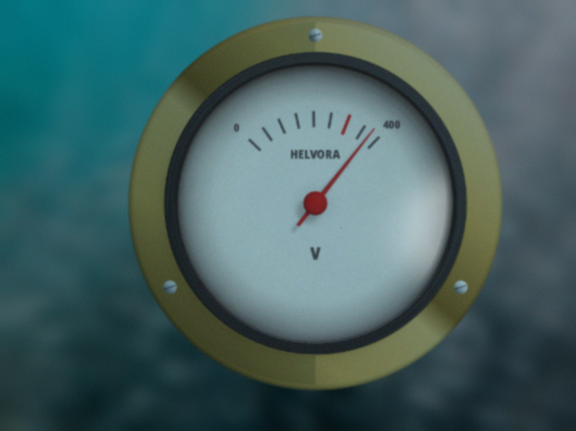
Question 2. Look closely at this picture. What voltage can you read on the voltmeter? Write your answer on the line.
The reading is 375 V
